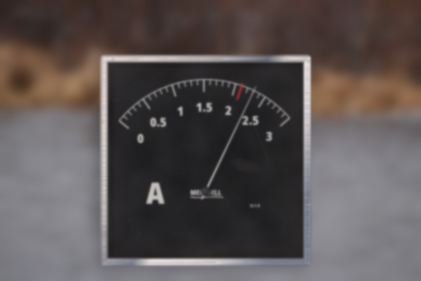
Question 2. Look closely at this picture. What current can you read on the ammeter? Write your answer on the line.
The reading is 2.3 A
